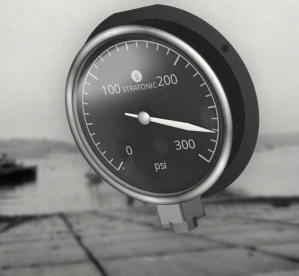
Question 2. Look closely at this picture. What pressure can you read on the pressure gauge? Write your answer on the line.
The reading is 270 psi
